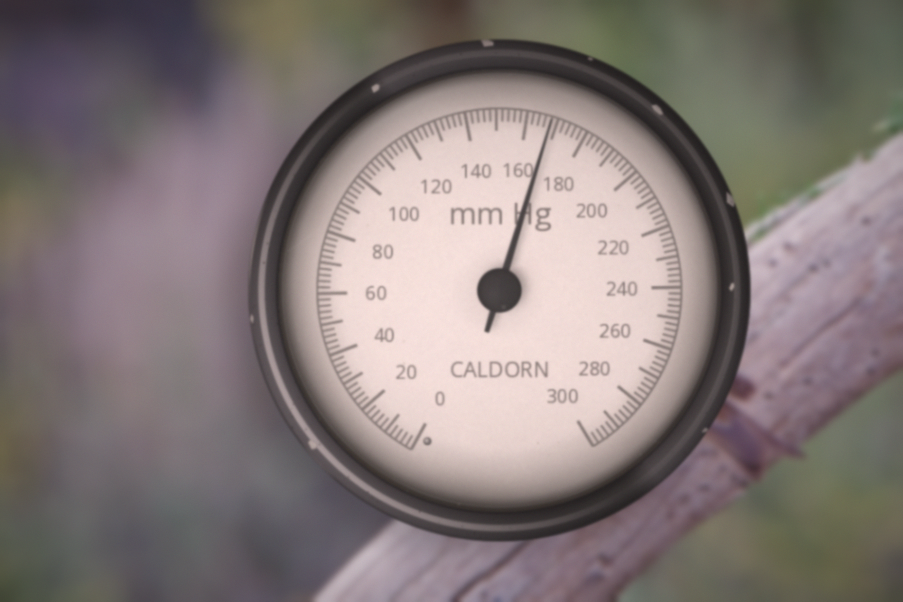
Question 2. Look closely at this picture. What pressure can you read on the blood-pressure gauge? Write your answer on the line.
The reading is 168 mmHg
